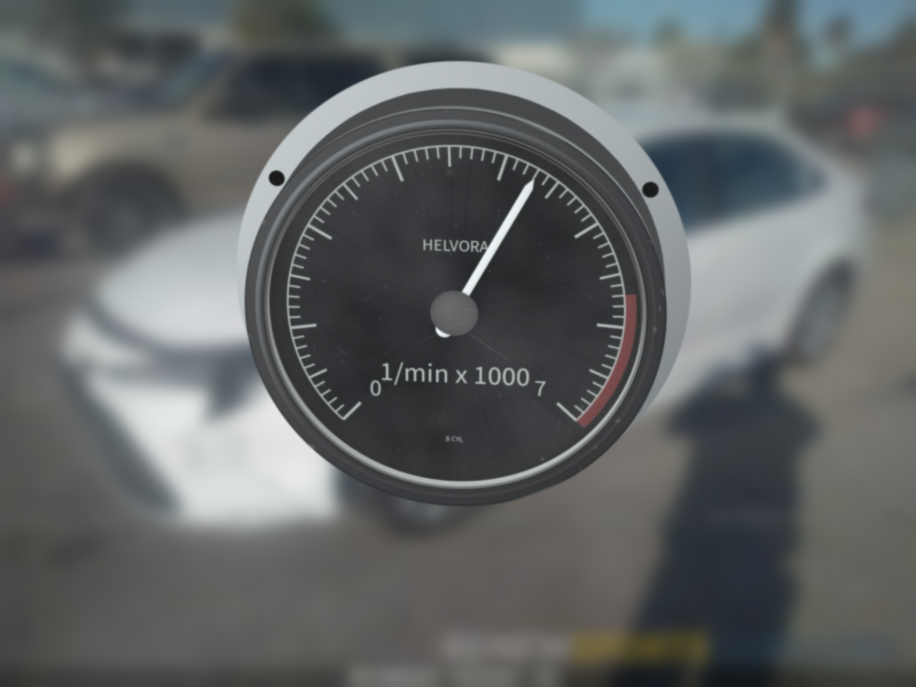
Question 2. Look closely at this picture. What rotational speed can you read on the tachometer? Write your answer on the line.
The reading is 4300 rpm
